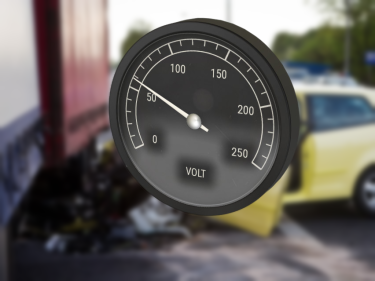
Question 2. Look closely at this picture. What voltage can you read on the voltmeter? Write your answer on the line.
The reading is 60 V
